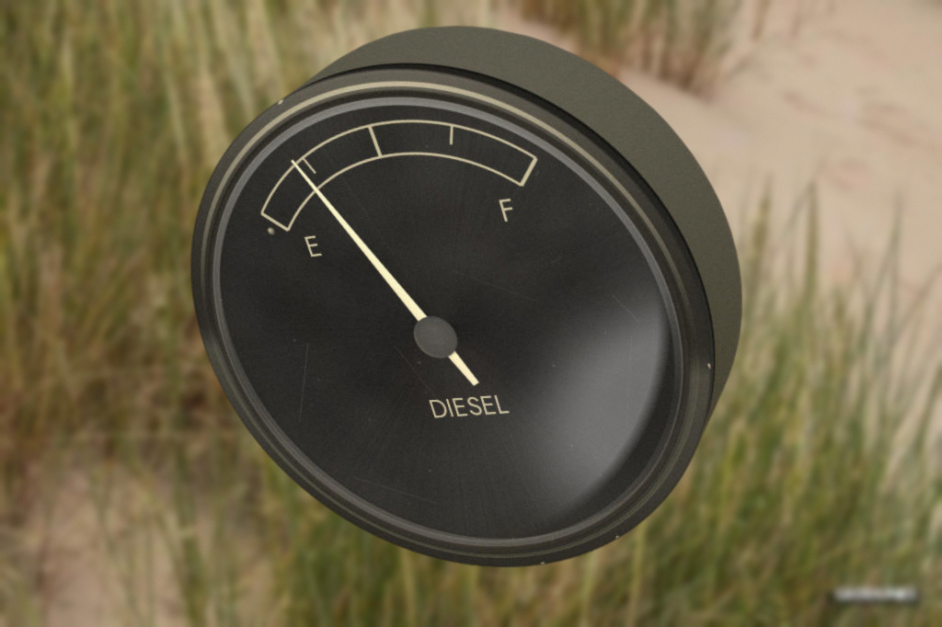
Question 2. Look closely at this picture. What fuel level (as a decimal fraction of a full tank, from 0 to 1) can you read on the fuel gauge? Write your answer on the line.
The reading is 0.25
